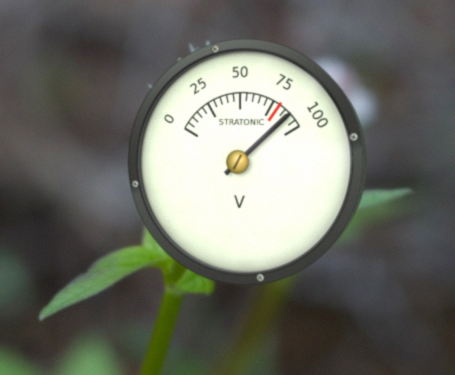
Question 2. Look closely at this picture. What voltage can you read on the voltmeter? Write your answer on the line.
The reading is 90 V
